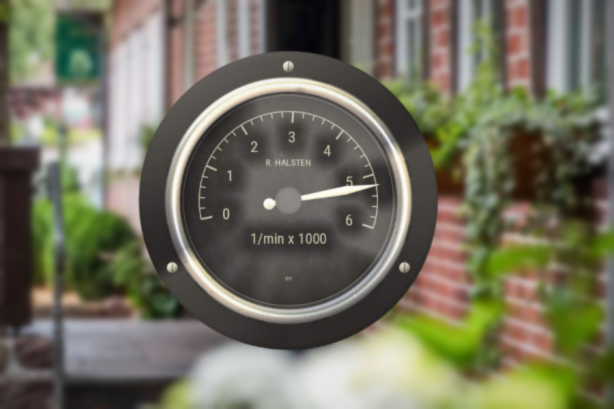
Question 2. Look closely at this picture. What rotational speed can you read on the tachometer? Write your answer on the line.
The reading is 5200 rpm
